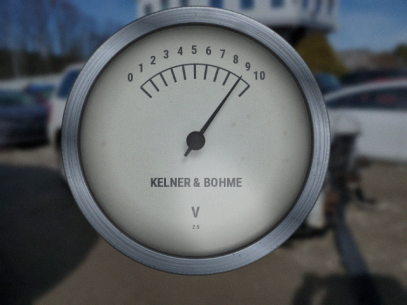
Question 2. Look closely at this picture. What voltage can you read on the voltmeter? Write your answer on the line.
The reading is 9 V
